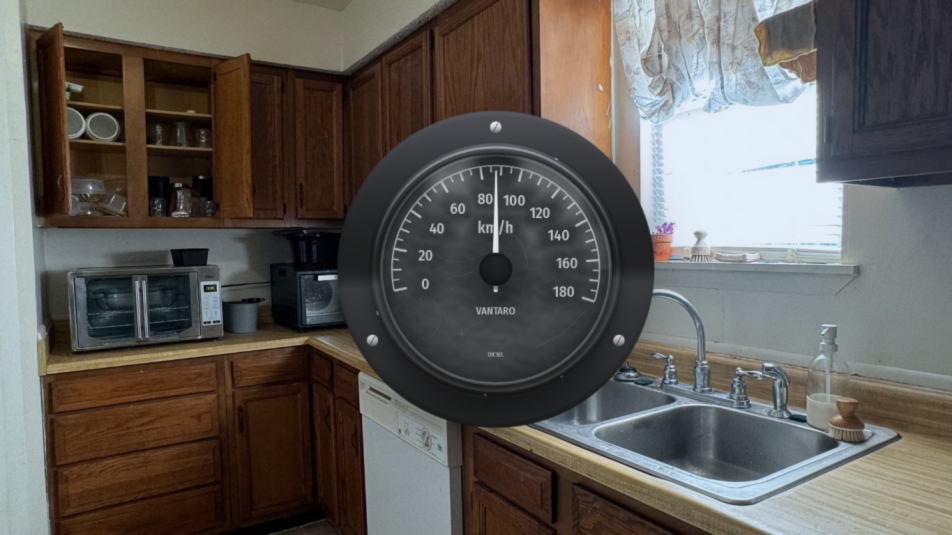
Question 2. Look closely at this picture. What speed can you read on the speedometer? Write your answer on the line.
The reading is 87.5 km/h
